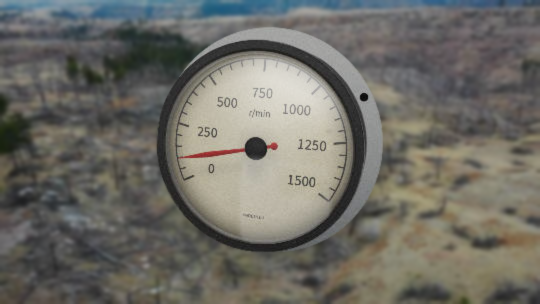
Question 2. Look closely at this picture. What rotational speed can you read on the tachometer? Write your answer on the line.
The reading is 100 rpm
